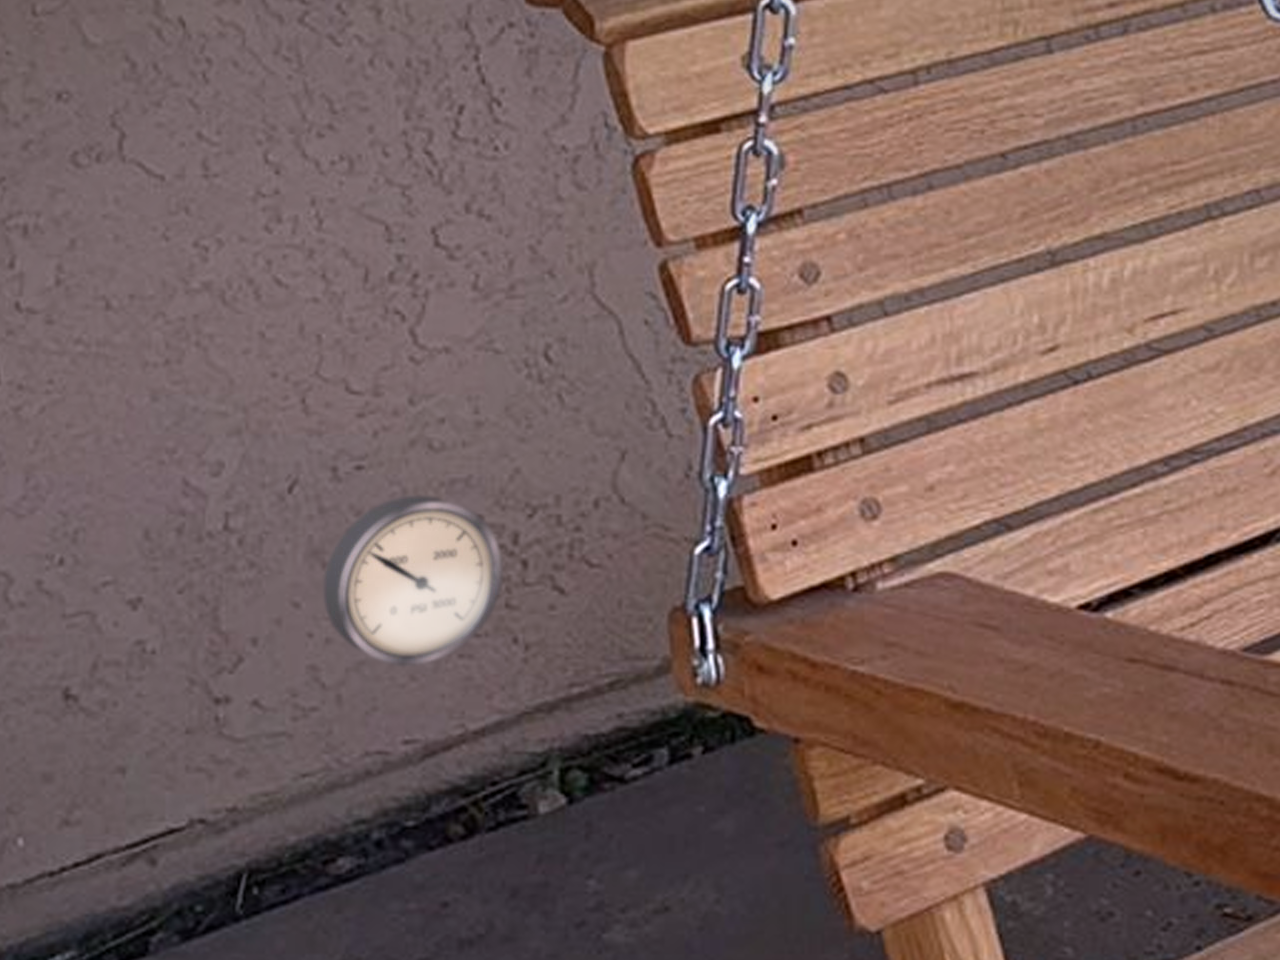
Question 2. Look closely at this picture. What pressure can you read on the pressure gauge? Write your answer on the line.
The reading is 900 psi
